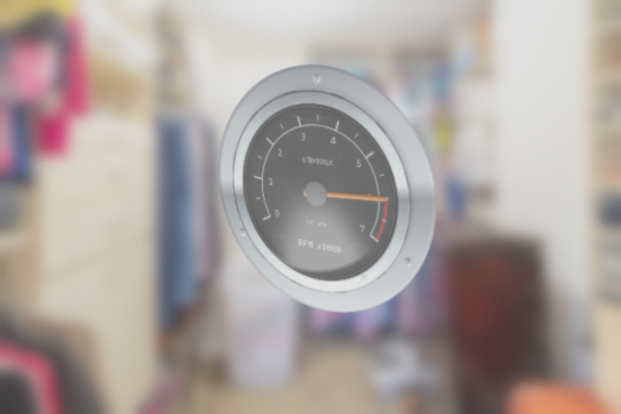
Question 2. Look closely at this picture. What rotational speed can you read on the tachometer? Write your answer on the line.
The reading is 6000 rpm
